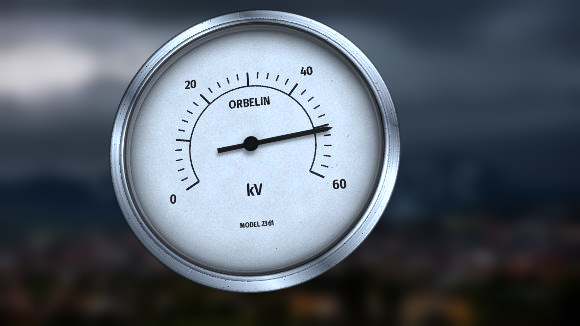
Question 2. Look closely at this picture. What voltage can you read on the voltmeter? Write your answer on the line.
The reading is 51 kV
